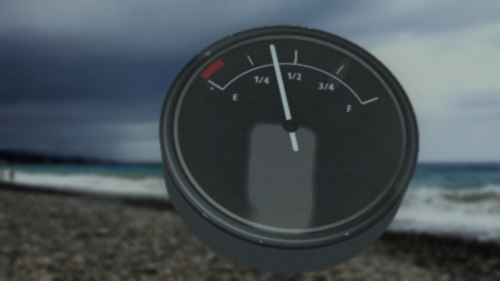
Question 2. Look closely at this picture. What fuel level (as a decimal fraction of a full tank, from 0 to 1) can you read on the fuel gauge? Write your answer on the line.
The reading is 0.375
